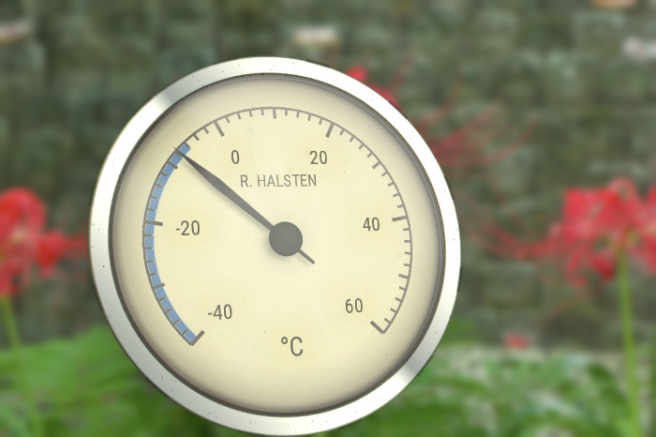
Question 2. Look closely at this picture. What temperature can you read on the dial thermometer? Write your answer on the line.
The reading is -8 °C
